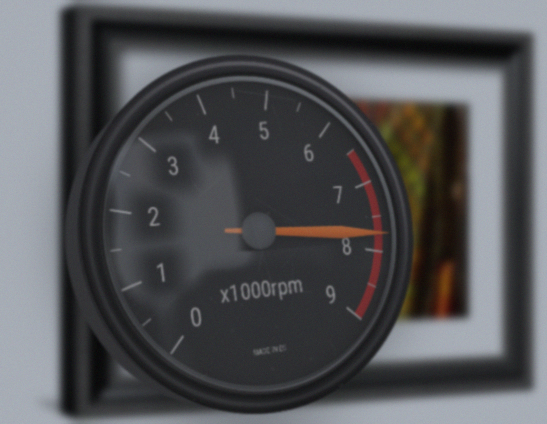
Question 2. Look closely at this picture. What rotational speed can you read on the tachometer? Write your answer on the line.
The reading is 7750 rpm
